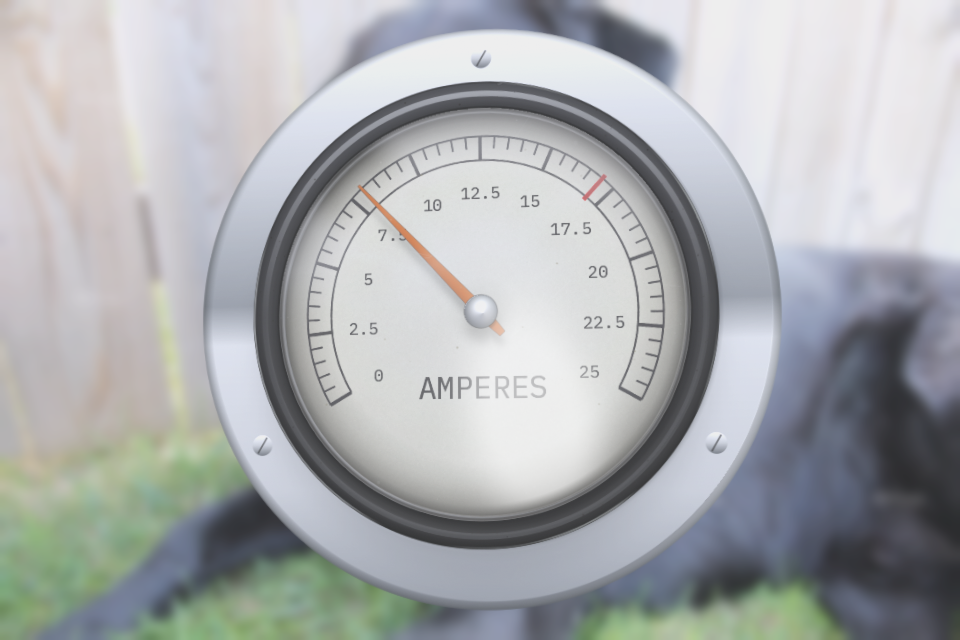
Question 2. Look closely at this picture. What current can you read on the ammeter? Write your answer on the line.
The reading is 8 A
